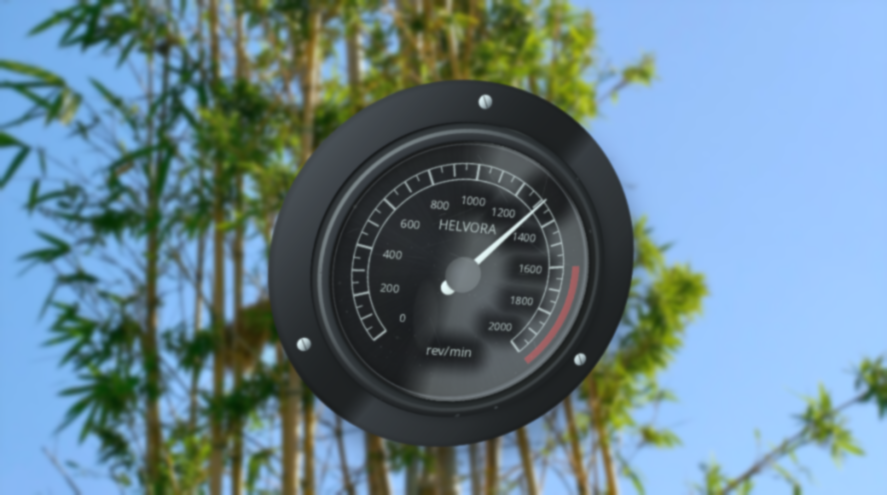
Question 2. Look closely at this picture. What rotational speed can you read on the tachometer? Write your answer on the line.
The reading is 1300 rpm
